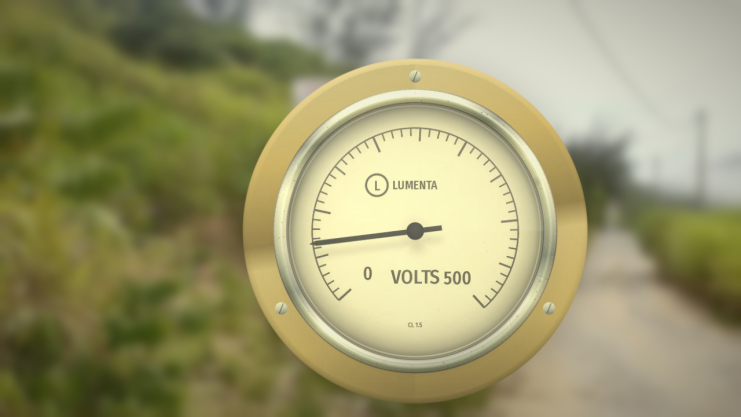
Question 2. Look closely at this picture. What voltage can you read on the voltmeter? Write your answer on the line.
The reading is 65 V
